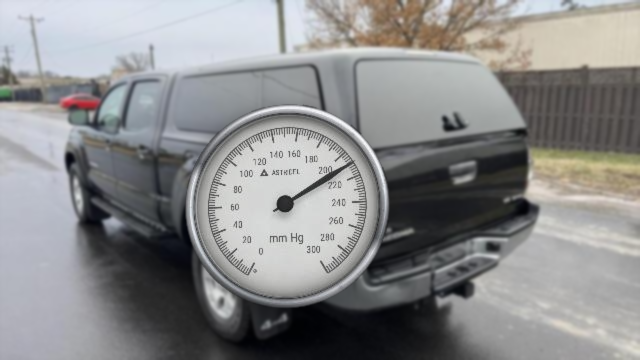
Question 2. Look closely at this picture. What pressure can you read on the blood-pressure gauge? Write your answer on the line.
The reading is 210 mmHg
